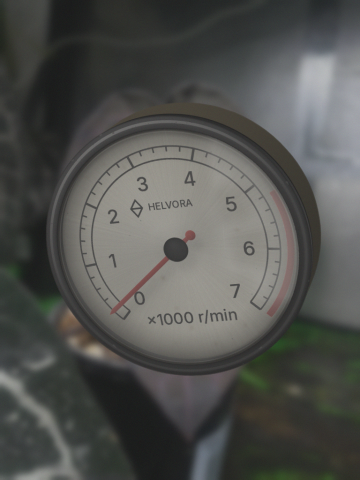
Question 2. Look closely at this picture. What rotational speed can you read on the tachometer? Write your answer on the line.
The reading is 200 rpm
